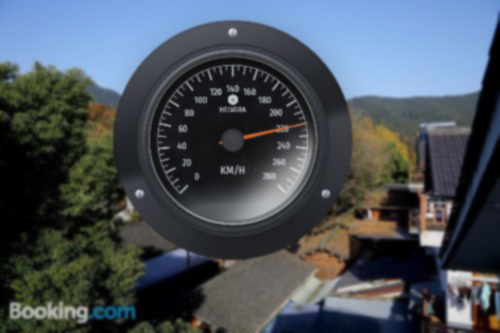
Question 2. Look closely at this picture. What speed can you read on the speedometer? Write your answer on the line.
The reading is 220 km/h
